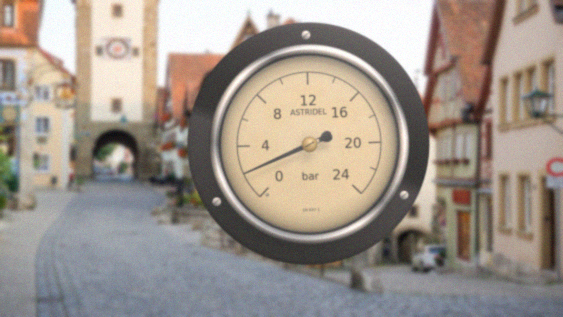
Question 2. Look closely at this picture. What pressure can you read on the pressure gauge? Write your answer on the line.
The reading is 2 bar
